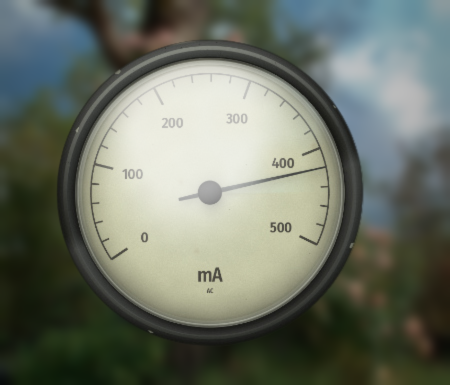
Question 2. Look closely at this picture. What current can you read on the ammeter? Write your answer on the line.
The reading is 420 mA
